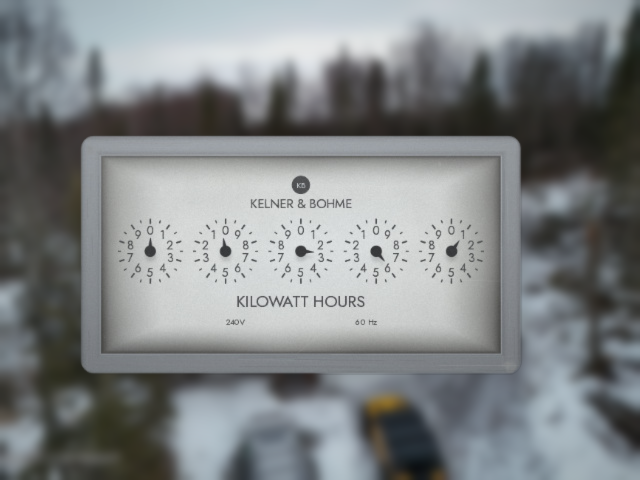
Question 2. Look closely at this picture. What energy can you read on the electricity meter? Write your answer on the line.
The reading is 261 kWh
